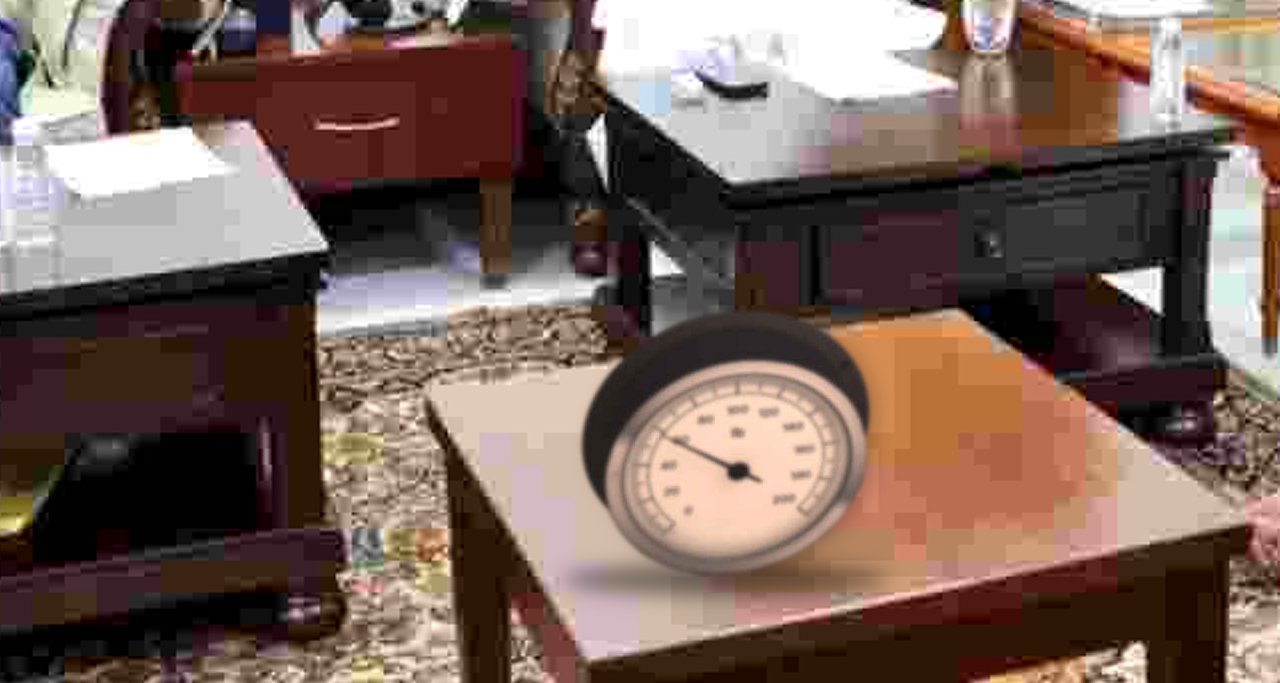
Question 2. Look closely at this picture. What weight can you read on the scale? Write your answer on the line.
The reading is 60 lb
